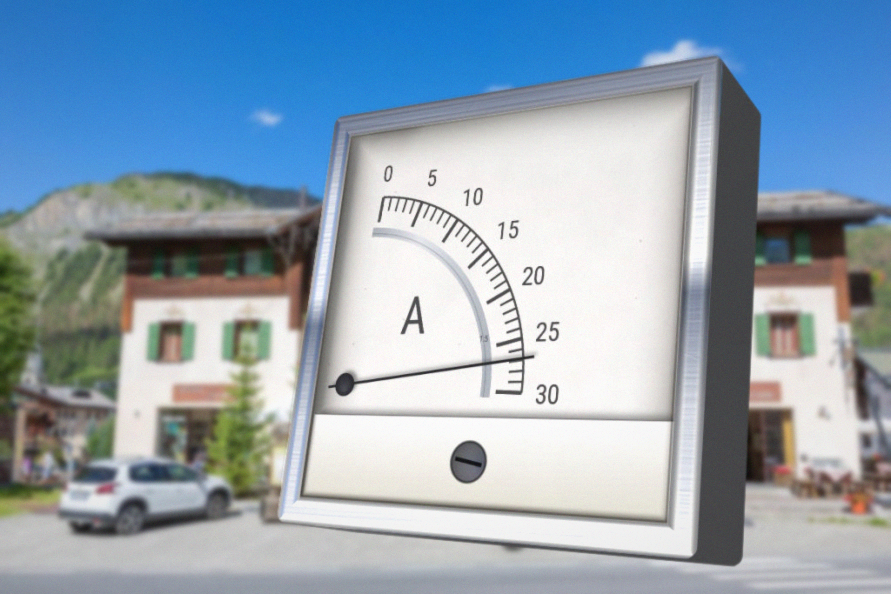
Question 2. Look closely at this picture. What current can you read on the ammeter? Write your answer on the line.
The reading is 27 A
